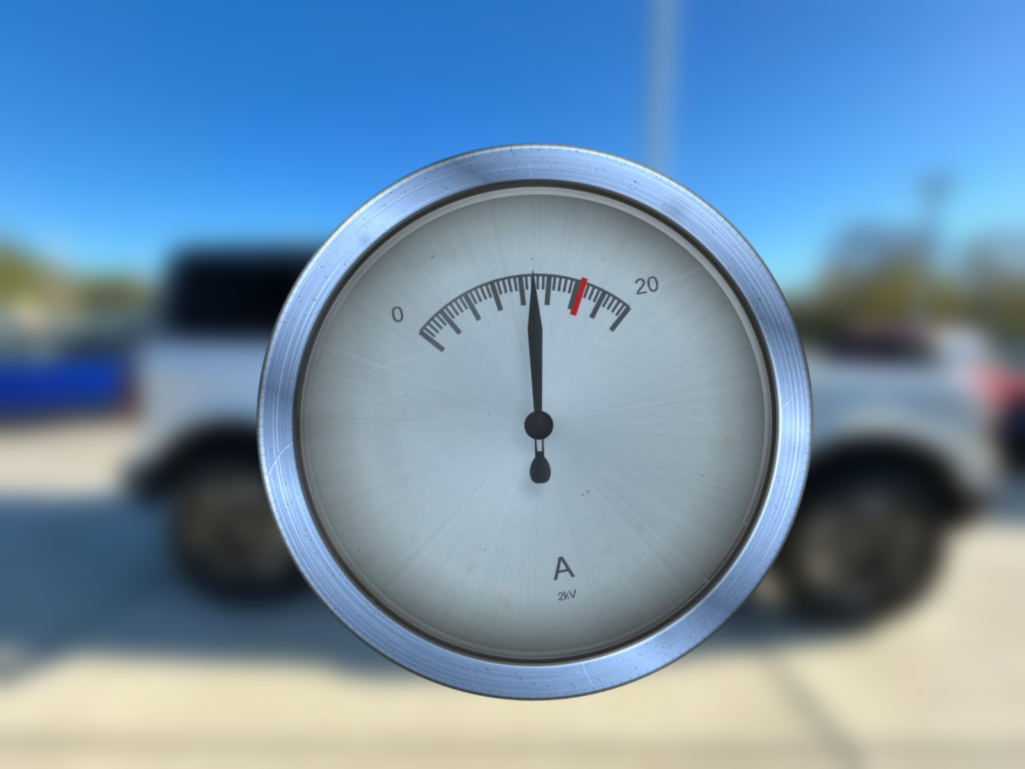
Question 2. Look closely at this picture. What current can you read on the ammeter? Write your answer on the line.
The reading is 11 A
